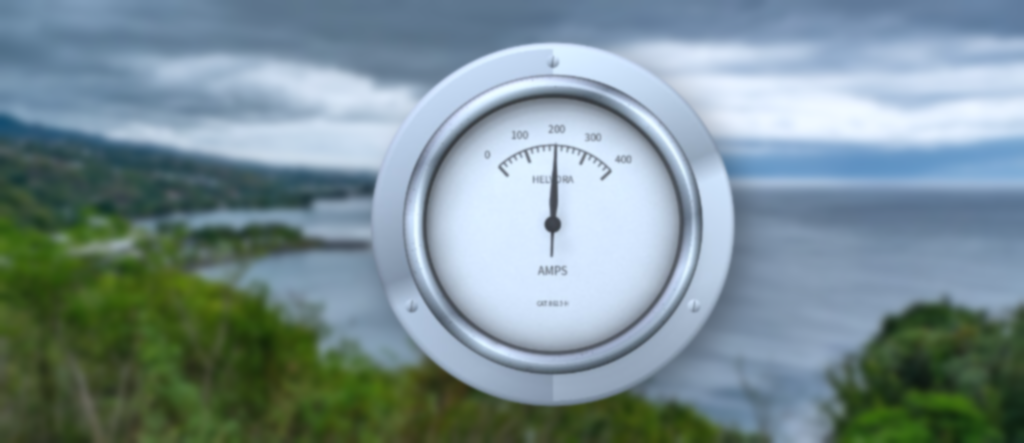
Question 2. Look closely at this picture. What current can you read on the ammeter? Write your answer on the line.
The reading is 200 A
